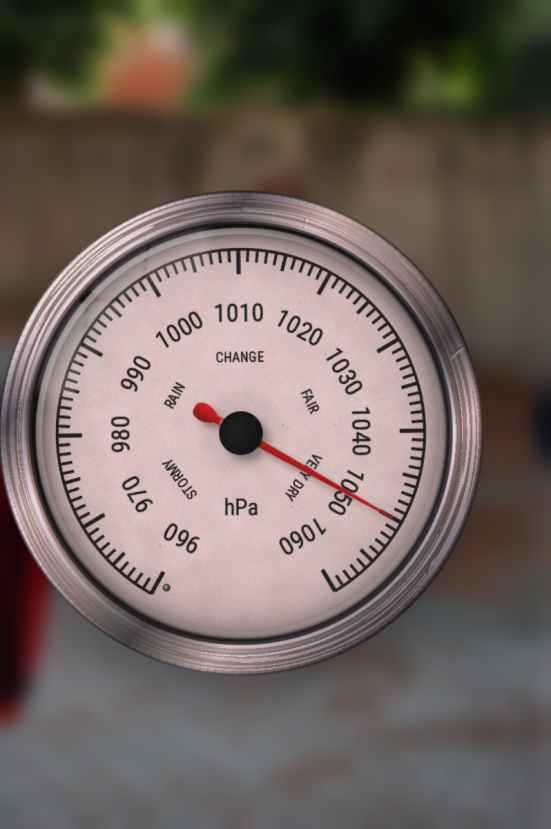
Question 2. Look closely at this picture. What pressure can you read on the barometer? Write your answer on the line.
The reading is 1050 hPa
